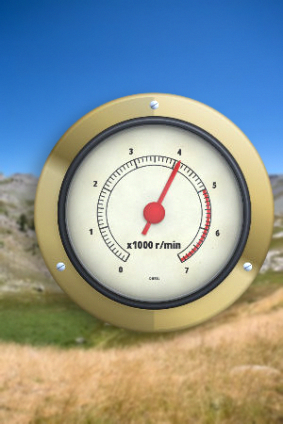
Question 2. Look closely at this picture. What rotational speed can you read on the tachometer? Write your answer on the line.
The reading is 4100 rpm
